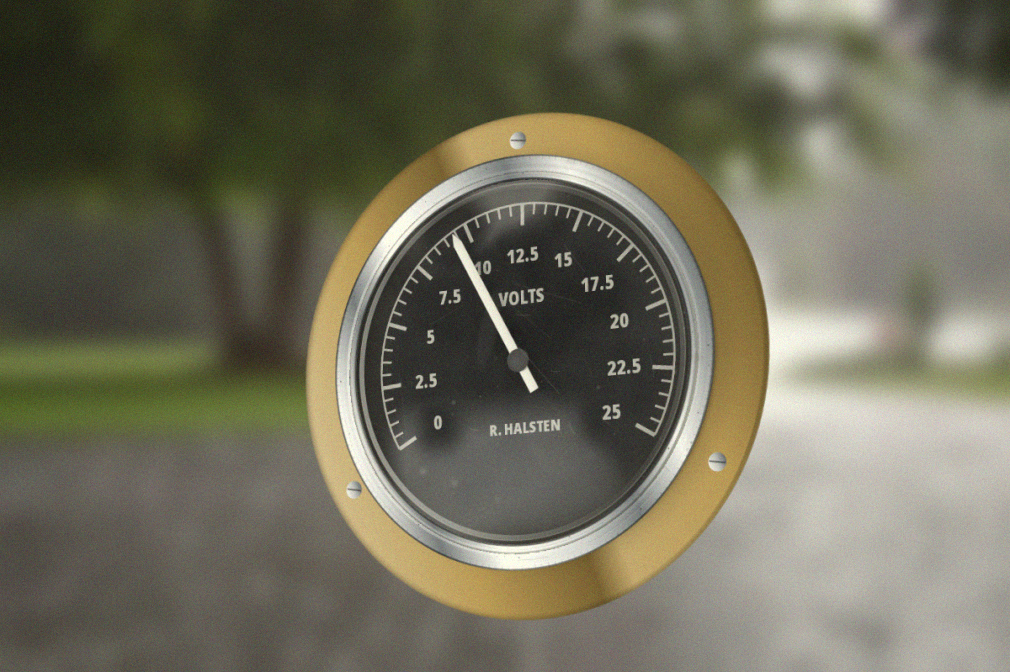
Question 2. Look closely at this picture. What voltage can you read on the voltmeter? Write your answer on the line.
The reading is 9.5 V
